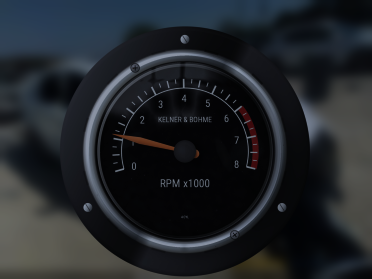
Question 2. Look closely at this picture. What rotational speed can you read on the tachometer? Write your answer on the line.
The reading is 1125 rpm
